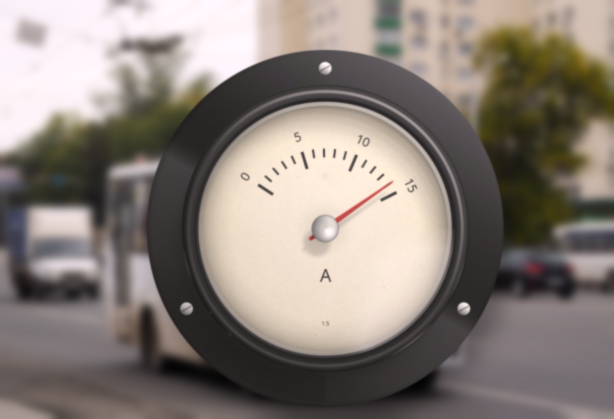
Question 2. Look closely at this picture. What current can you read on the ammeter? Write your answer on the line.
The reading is 14 A
